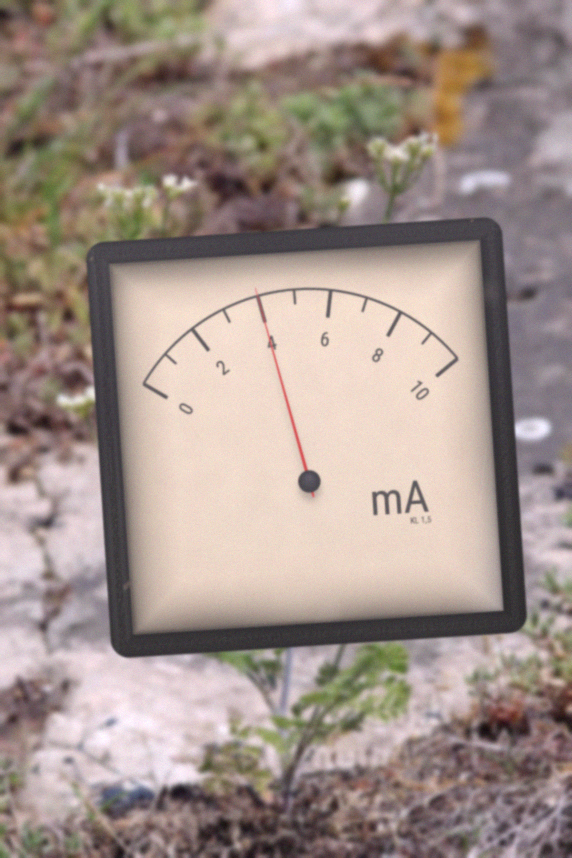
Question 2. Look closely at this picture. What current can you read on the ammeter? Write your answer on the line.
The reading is 4 mA
